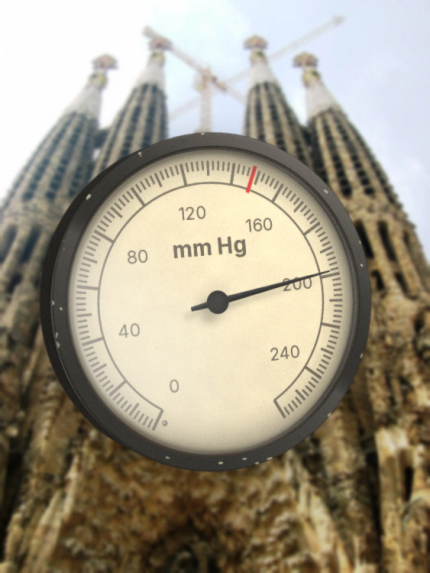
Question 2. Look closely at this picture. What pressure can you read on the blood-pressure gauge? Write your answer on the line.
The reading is 198 mmHg
